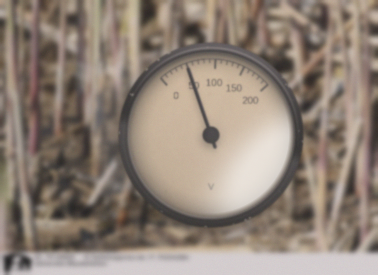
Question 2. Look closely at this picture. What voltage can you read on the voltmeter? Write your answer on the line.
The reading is 50 V
